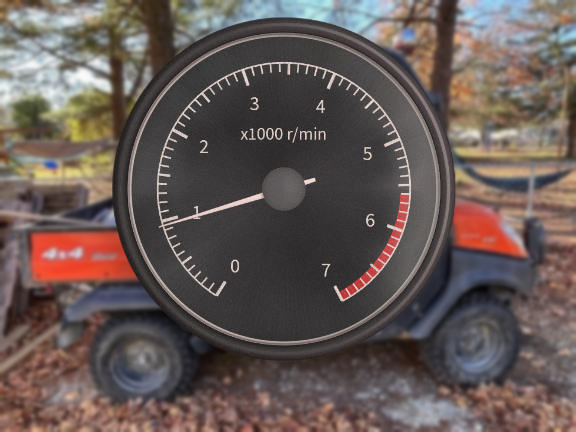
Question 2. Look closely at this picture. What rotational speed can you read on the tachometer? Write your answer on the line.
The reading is 950 rpm
